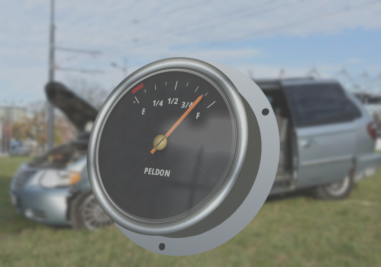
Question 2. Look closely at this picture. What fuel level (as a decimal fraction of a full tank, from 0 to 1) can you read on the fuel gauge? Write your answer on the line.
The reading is 0.875
